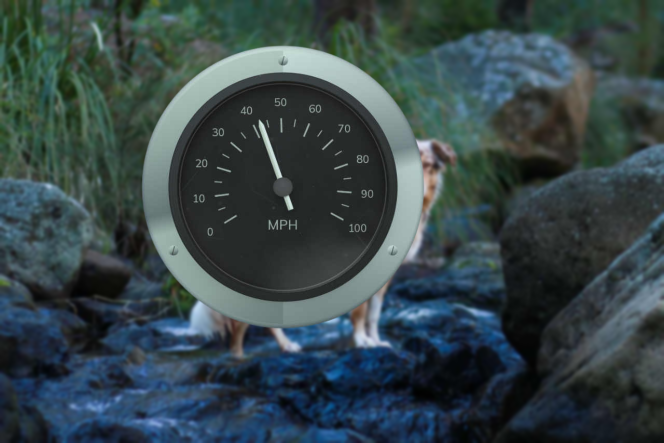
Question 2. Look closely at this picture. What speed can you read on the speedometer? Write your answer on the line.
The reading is 42.5 mph
